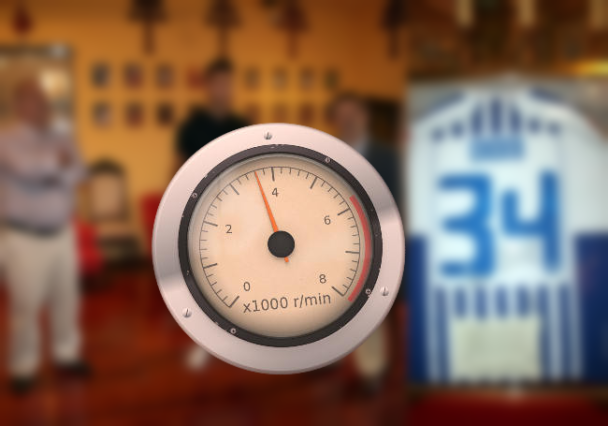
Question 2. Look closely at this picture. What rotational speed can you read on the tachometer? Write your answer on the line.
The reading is 3600 rpm
